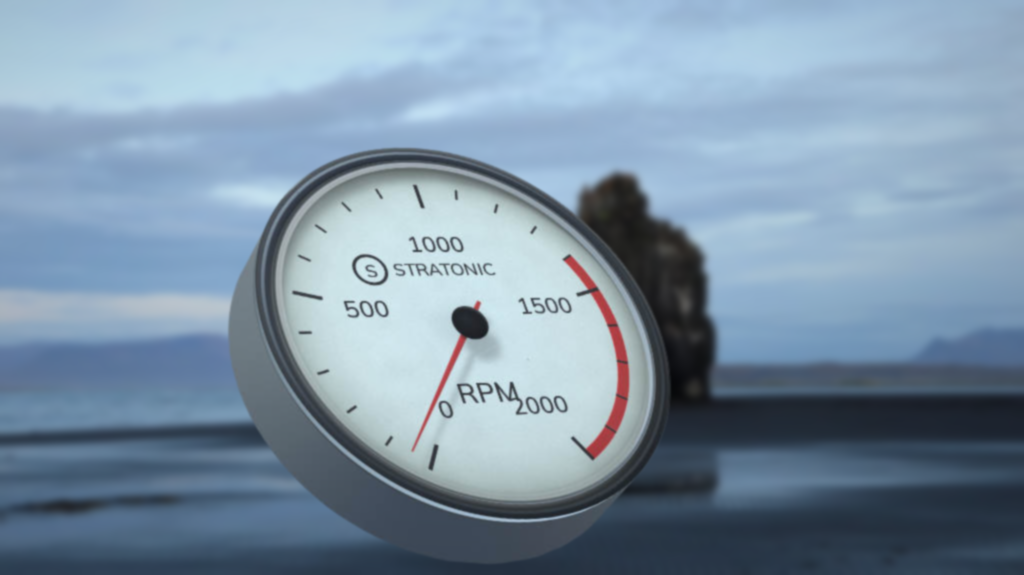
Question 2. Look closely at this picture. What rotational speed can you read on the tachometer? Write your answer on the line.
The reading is 50 rpm
